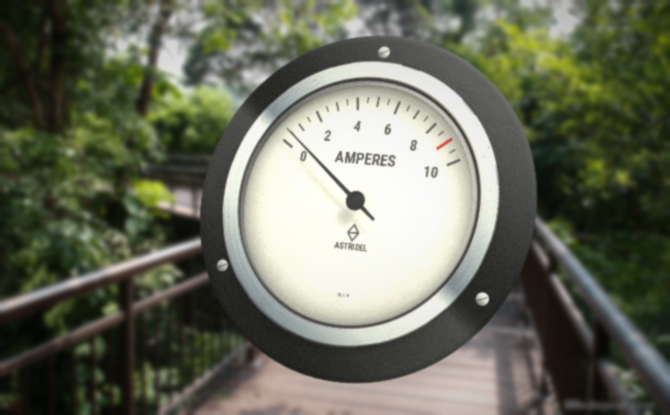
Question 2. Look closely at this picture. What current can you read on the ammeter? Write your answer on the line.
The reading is 0.5 A
